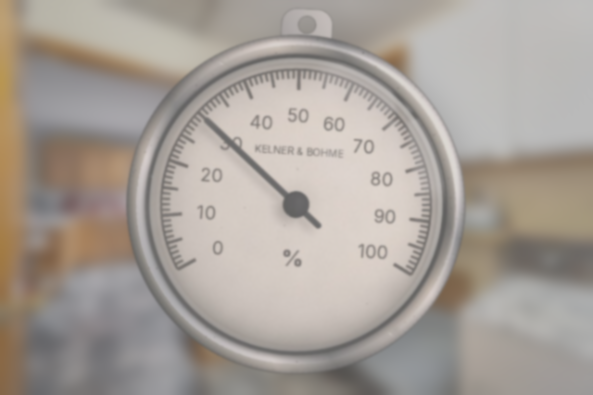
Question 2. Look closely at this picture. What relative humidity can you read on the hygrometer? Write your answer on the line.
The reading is 30 %
